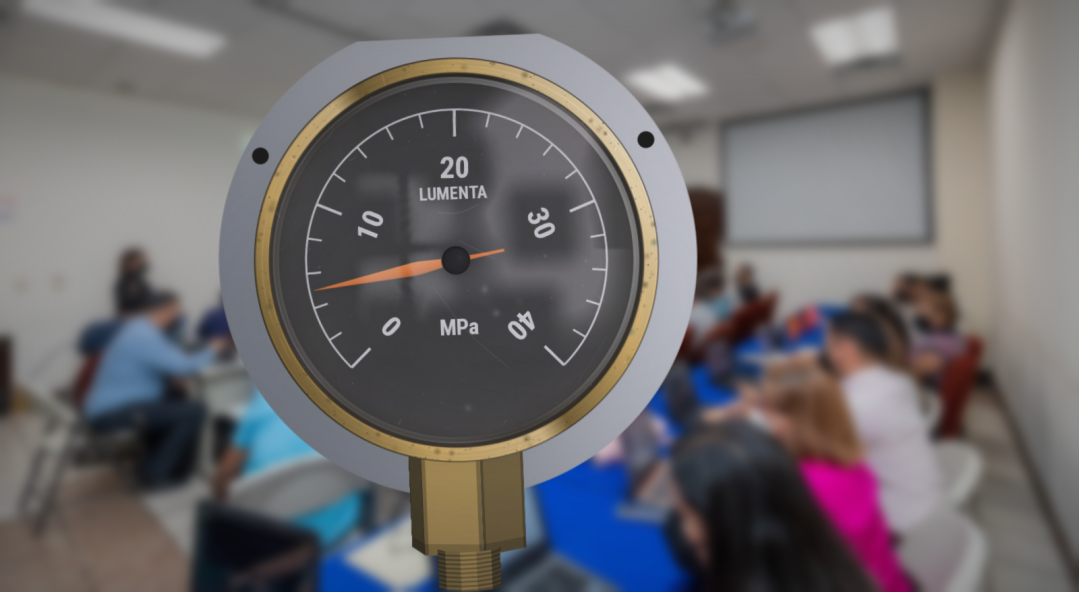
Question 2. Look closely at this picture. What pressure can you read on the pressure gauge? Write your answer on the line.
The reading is 5 MPa
